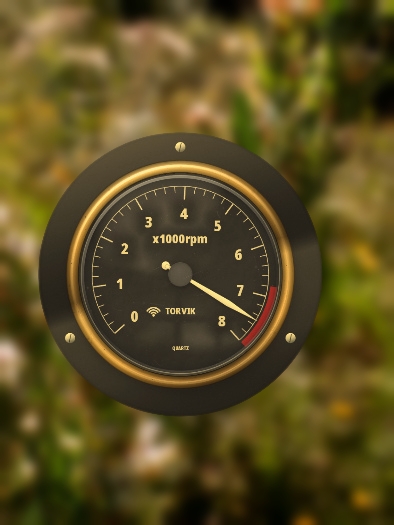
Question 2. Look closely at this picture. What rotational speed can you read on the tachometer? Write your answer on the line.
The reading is 7500 rpm
